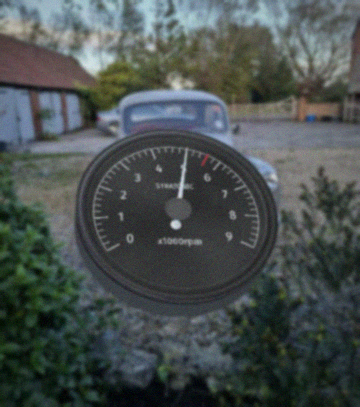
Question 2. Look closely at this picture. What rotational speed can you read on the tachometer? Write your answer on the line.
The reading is 5000 rpm
